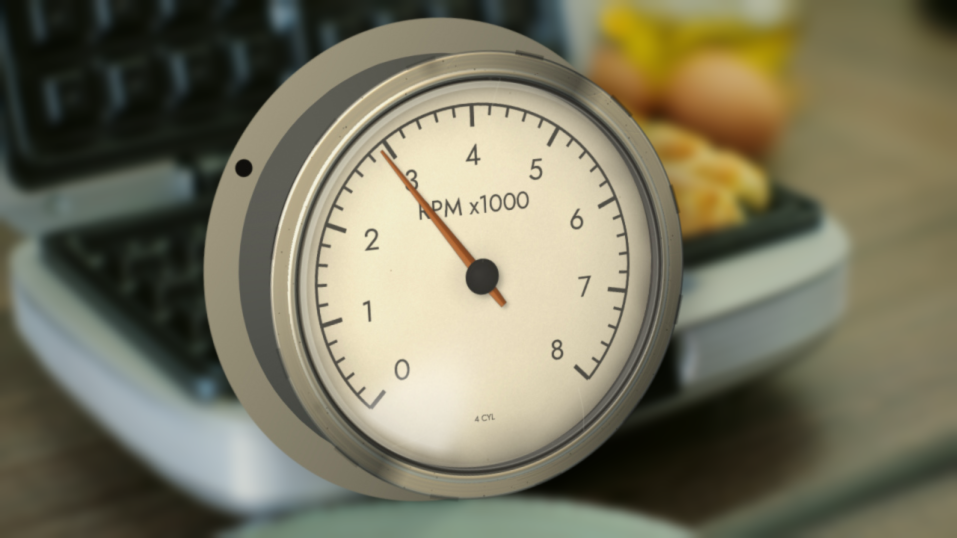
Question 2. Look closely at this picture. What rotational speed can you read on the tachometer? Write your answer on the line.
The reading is 2900 rpm
